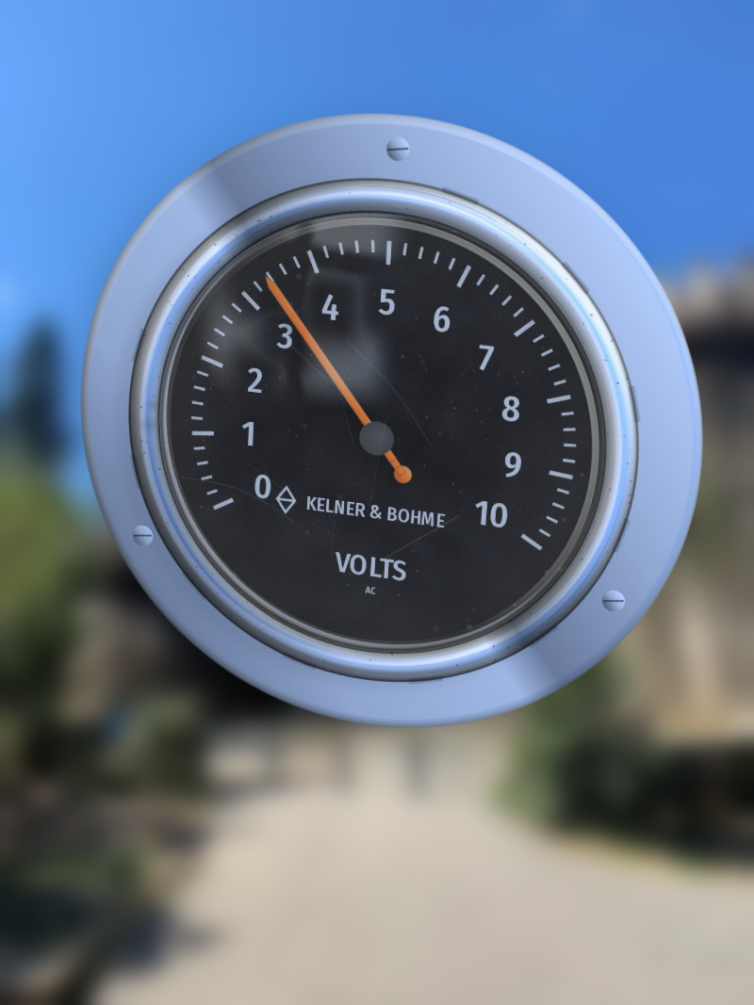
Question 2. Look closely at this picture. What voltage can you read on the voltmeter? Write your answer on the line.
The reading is 3.4 V
